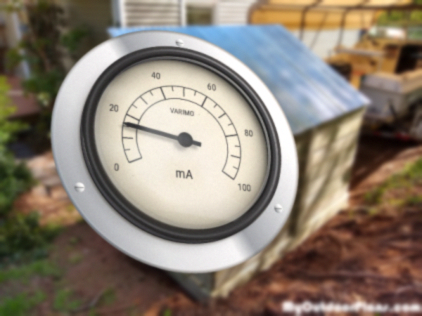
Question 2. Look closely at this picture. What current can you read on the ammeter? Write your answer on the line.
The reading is 15 mA
